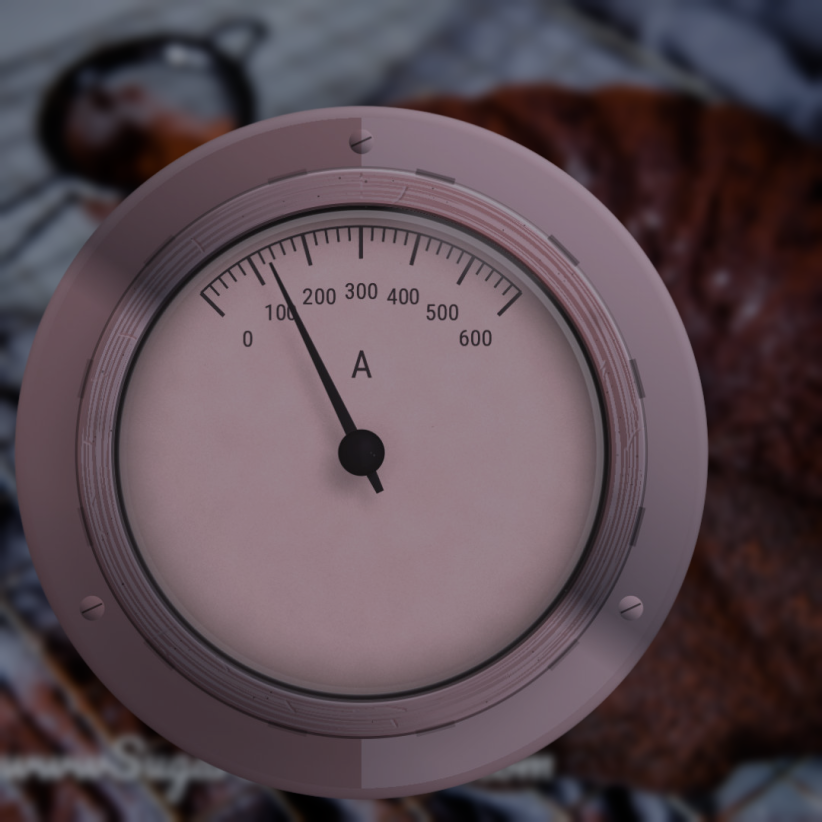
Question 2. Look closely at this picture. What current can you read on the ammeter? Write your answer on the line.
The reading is 130 A
